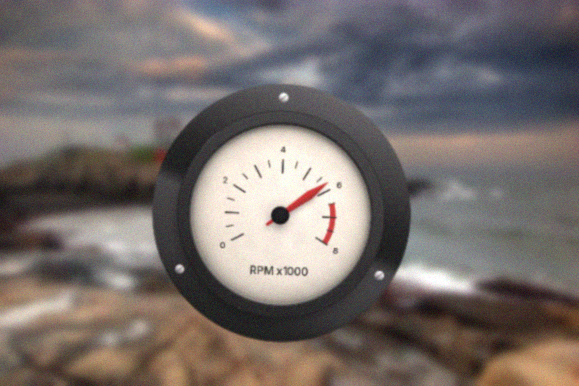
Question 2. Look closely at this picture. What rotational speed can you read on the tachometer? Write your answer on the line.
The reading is 5750 rpm
